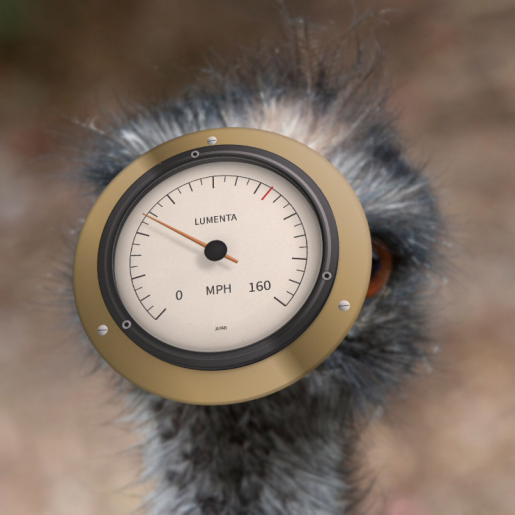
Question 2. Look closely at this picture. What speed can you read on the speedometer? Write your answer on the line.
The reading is 47.5 mph
